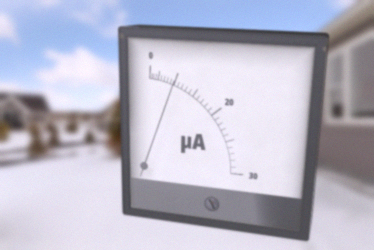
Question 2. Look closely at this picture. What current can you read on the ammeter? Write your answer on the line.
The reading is 10 µA
